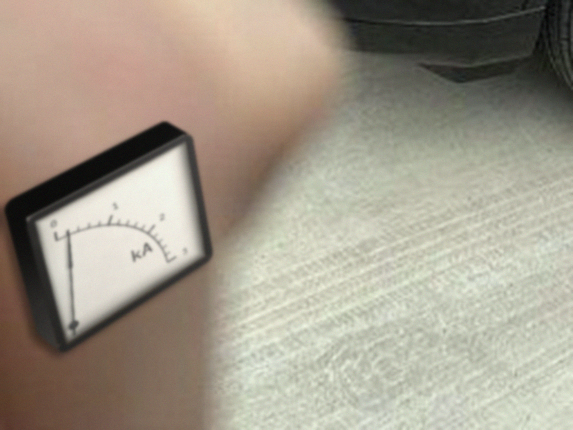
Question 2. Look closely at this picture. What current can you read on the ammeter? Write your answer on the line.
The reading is 0.2 kA
